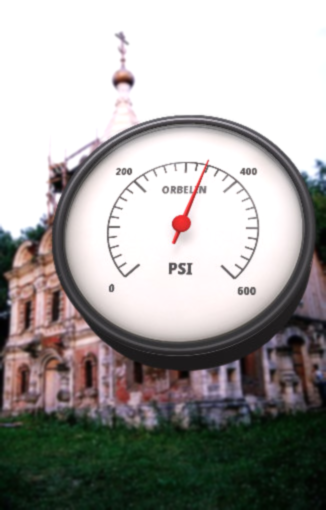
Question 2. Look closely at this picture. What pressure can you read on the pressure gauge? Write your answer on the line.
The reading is 340 psi
